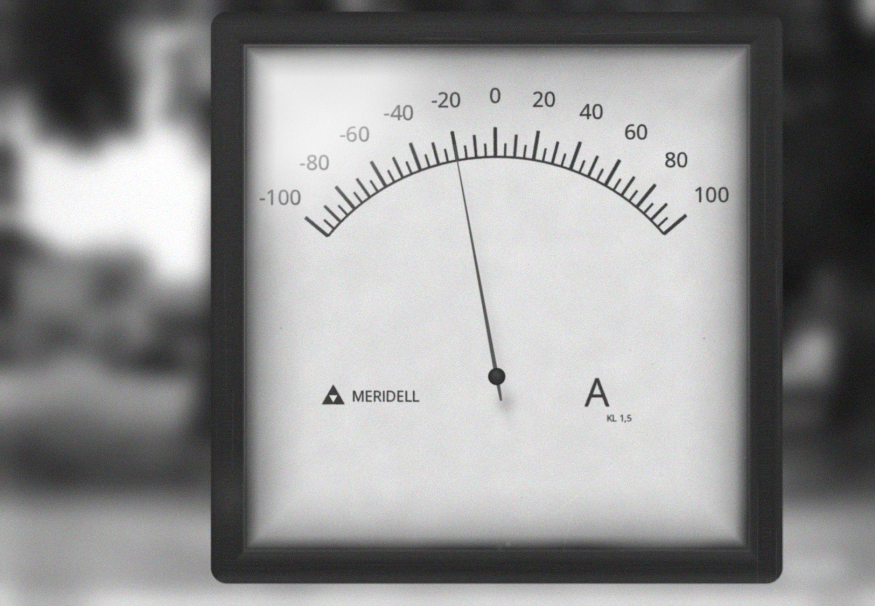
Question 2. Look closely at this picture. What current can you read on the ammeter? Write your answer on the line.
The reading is -20 A
